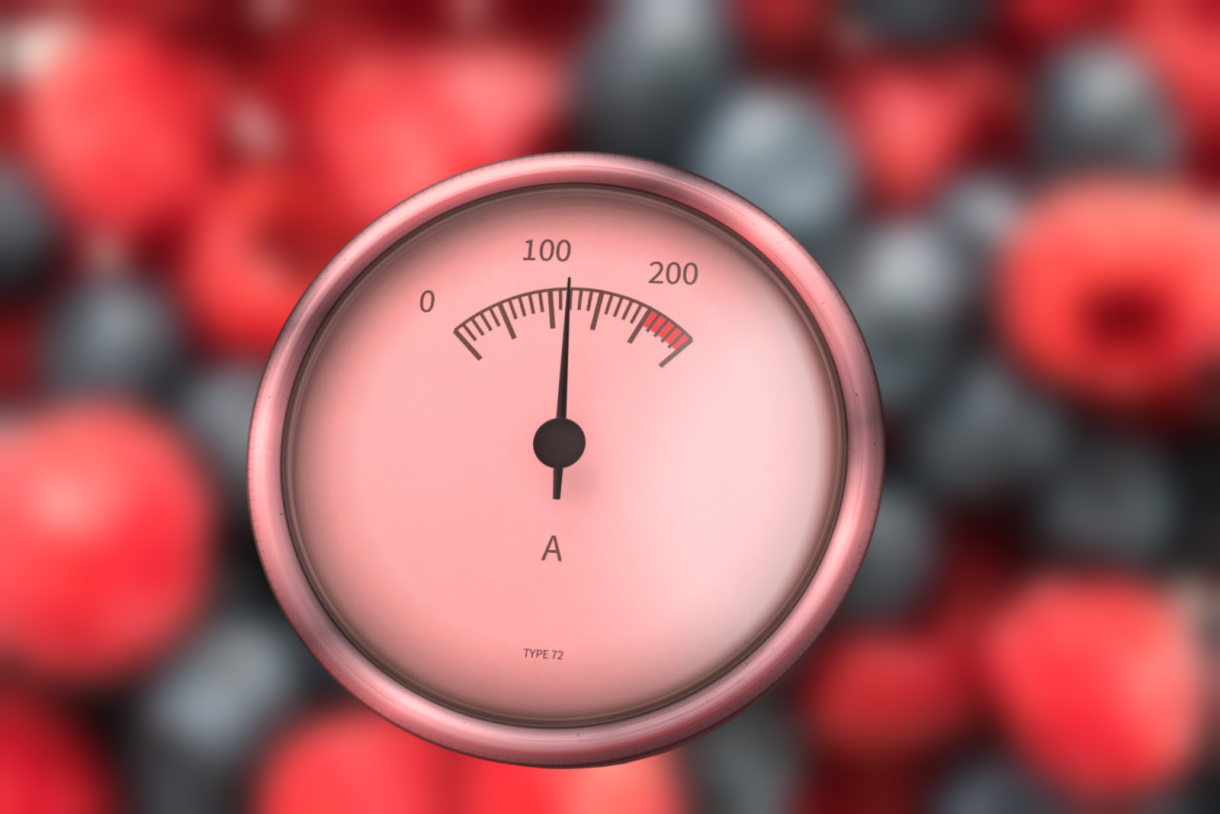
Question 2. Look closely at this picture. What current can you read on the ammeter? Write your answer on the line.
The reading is 120 A
